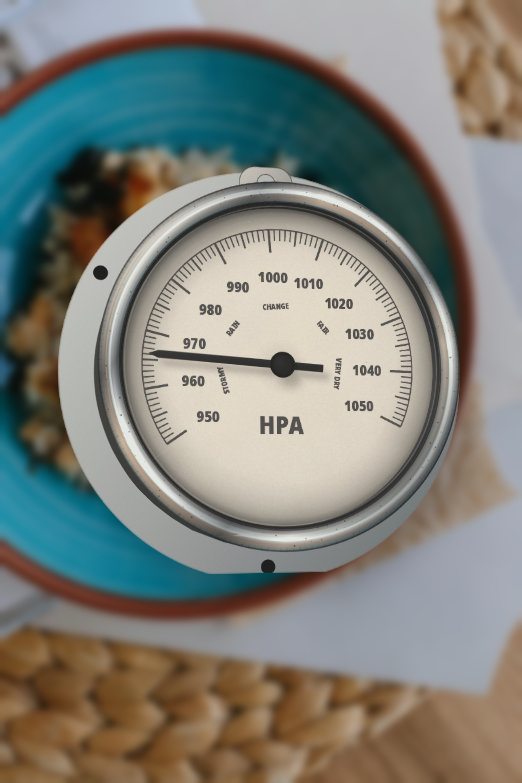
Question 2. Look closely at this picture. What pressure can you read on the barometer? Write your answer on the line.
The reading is 966 hPa
